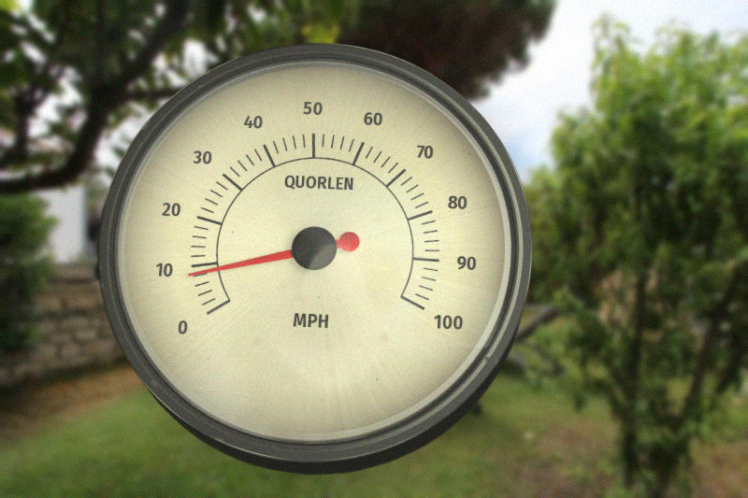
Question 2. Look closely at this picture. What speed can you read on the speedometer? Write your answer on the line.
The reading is 8 mph
